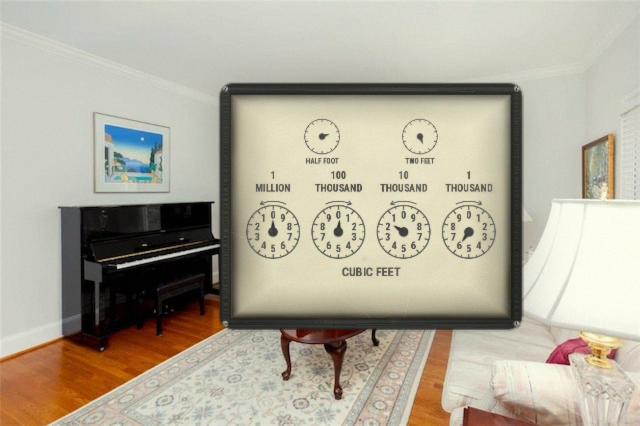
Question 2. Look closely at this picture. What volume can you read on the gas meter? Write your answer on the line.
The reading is 1600 ft³
